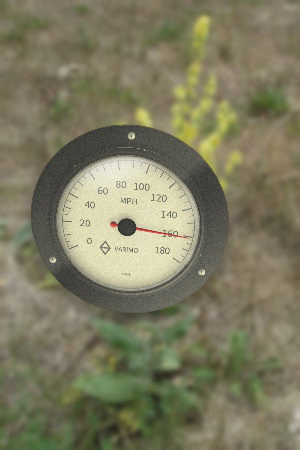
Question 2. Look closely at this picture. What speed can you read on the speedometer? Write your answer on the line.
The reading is 160 mph
